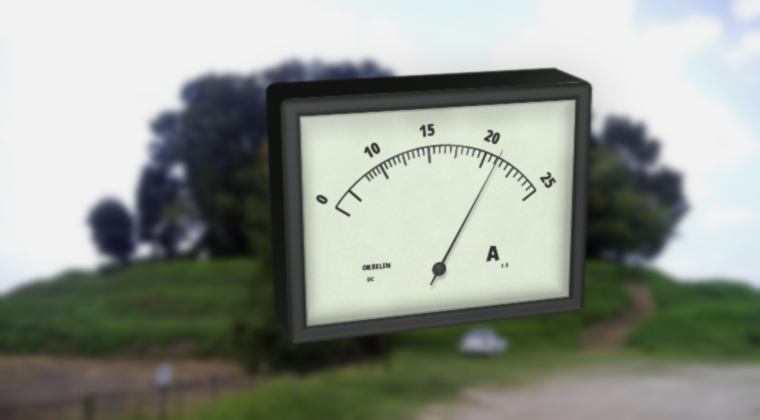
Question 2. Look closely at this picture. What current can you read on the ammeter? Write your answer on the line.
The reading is 21 A
